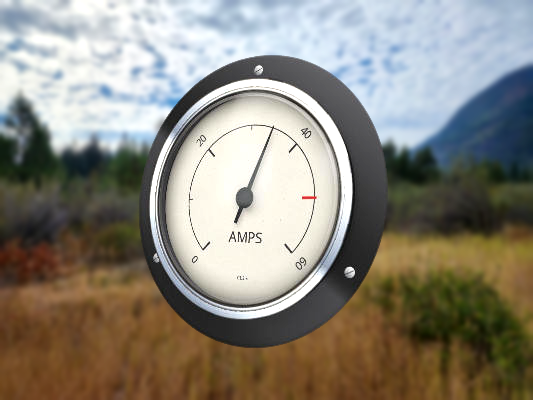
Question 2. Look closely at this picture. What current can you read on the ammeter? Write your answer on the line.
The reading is 35 A
